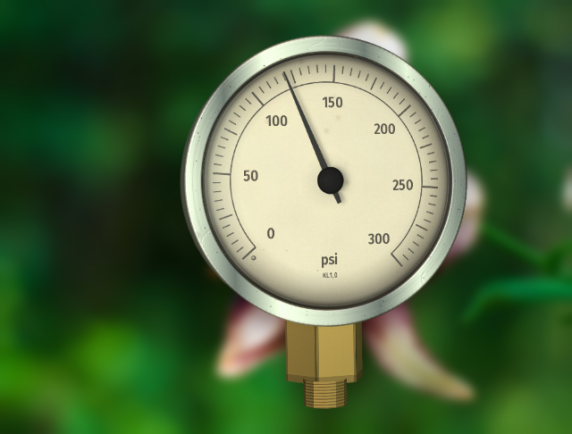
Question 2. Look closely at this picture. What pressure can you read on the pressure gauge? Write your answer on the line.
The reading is 120 psi
